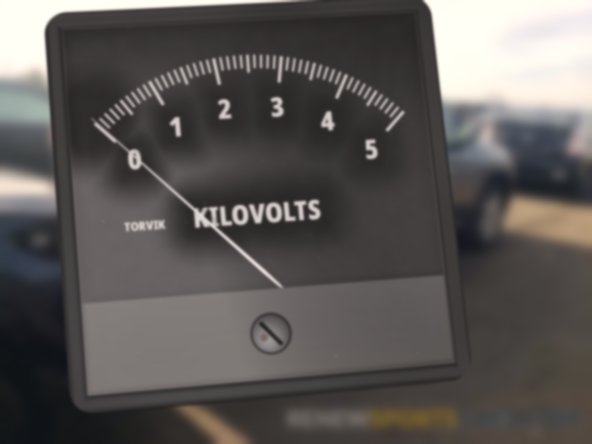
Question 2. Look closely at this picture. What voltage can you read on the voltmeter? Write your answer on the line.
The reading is 0 kV
